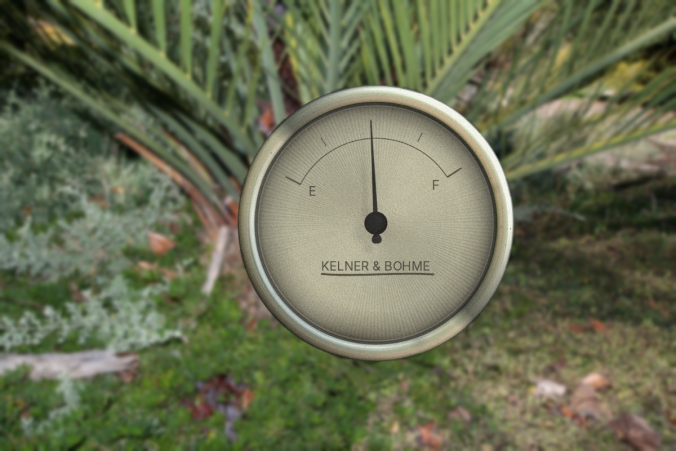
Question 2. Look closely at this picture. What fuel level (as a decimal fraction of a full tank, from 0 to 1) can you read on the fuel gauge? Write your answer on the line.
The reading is 0.5
